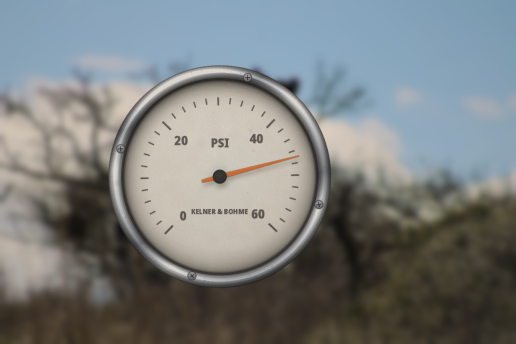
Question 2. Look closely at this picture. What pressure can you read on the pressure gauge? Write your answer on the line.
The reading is 47 psi
